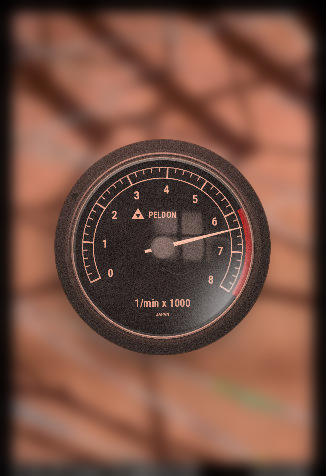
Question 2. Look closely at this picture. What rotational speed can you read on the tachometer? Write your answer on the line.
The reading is 6400 rpm
